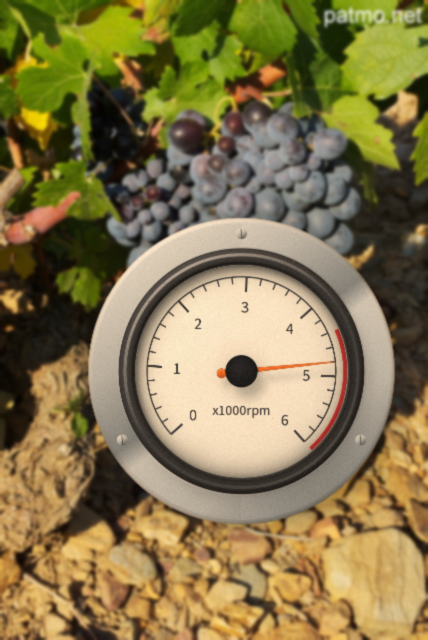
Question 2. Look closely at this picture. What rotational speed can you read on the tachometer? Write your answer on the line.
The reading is 4800 rpm
